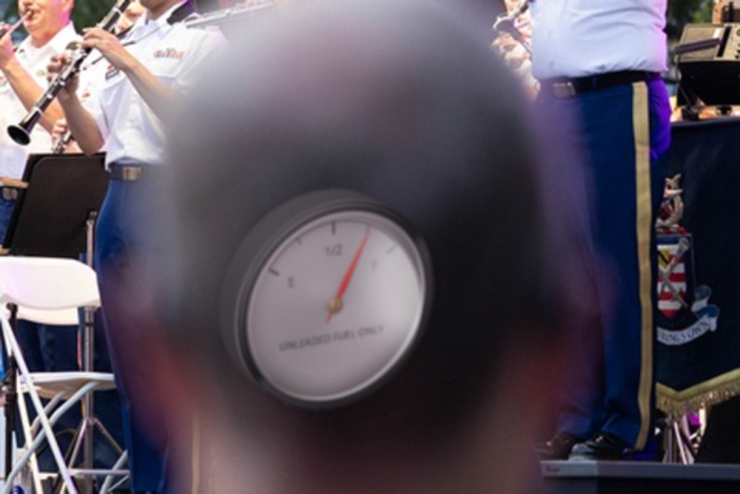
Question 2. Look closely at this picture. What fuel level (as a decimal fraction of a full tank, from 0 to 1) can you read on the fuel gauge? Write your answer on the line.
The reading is 0.75
